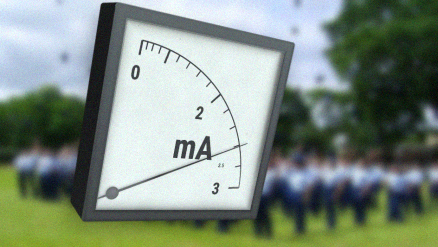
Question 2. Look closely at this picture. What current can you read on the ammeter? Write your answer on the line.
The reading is 2.6 mA
